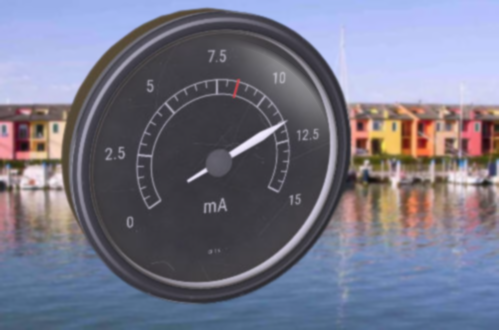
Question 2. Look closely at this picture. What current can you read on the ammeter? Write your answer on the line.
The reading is 11.5 mA
